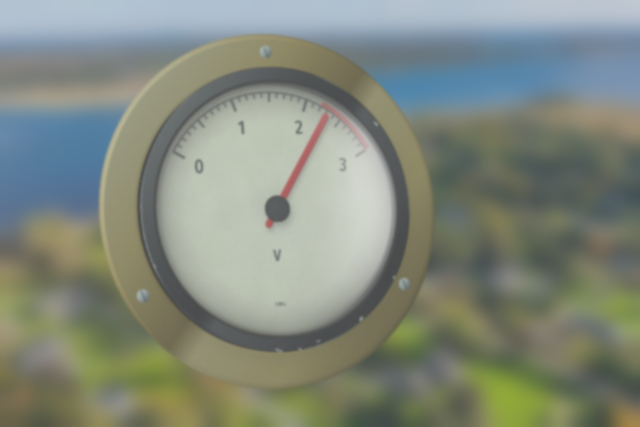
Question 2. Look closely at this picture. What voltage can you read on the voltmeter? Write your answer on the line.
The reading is 2.3 V
